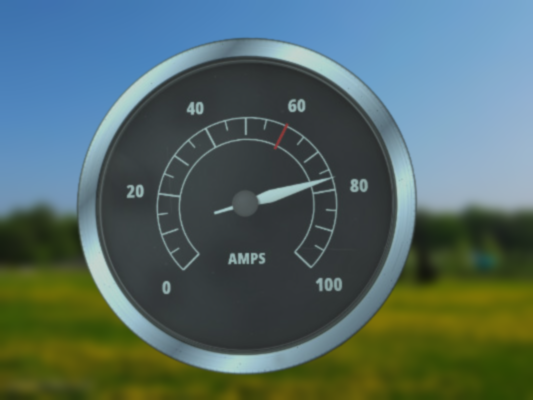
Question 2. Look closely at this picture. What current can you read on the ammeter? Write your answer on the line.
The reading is 77.5 A
